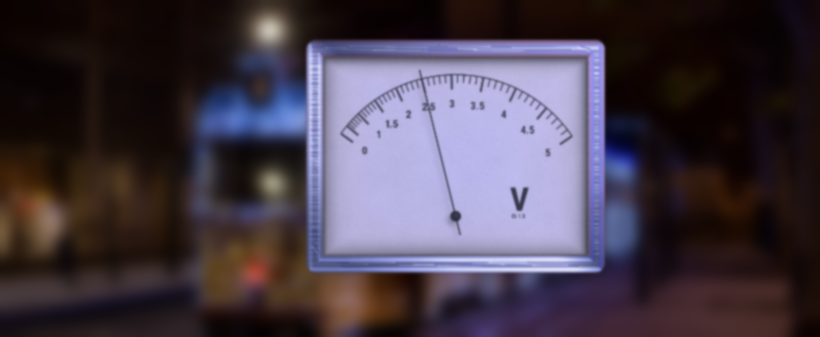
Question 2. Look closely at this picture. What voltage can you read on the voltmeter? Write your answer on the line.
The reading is 2.5 V
